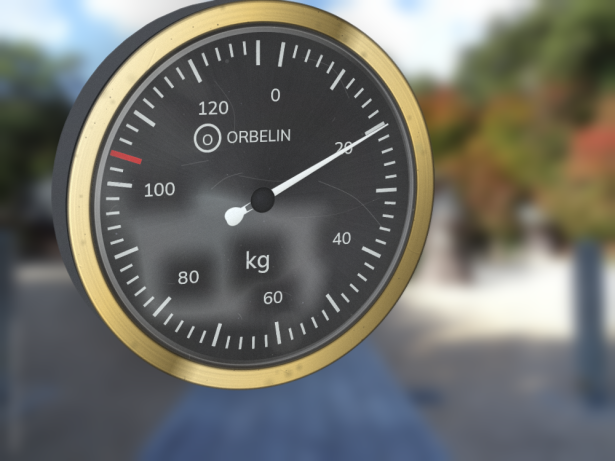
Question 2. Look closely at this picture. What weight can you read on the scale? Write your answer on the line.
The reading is 20 kg
